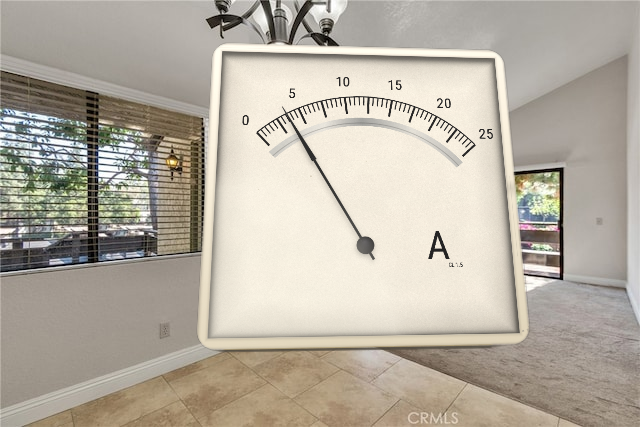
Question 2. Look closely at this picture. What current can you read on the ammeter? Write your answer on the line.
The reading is 3.5 A
